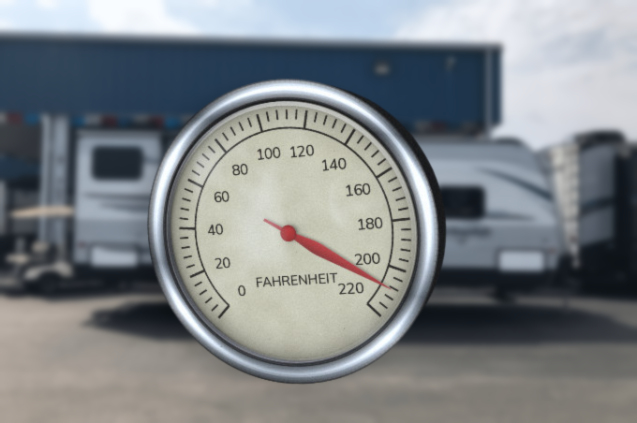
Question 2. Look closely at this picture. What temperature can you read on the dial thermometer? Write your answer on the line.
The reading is 208 °F
